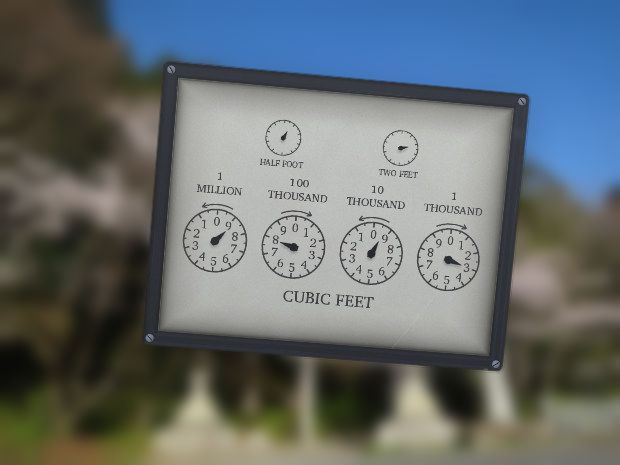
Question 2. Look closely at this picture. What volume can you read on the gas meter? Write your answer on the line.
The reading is 879300 ft³
